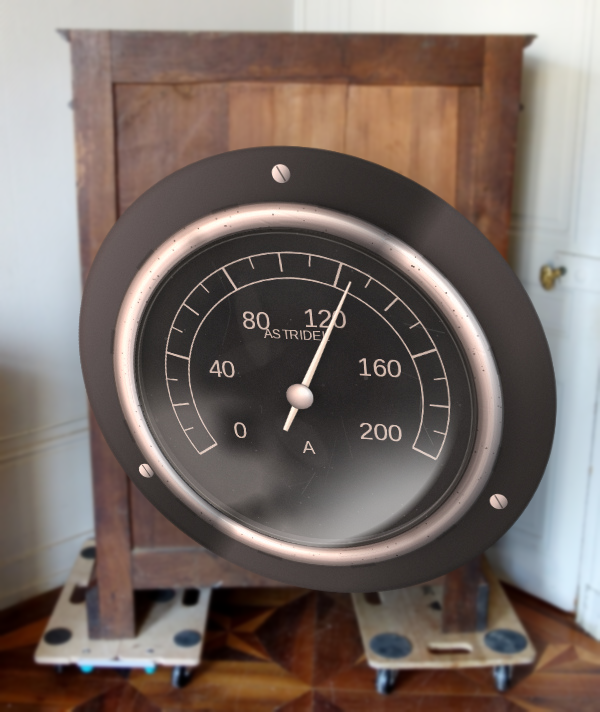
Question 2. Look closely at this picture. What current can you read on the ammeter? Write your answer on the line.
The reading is 125 A
